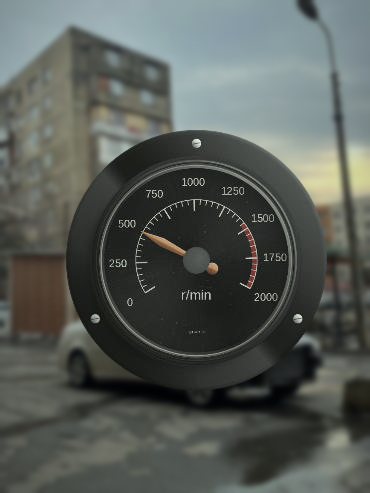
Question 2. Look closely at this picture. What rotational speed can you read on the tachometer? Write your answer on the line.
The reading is 500 rpm
